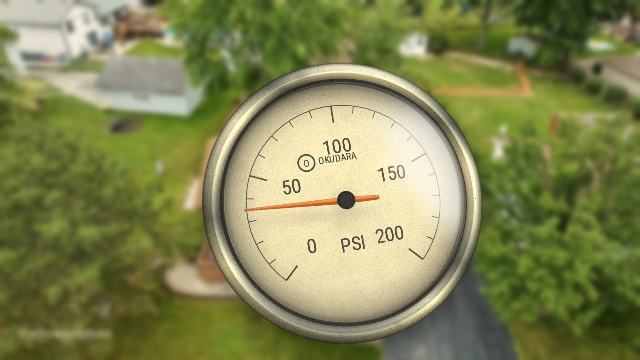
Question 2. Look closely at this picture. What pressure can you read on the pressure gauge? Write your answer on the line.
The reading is 35 psi
